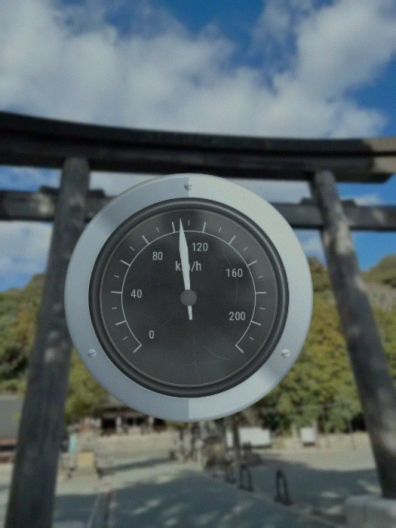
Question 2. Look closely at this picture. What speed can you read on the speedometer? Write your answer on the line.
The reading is 105 km/h
